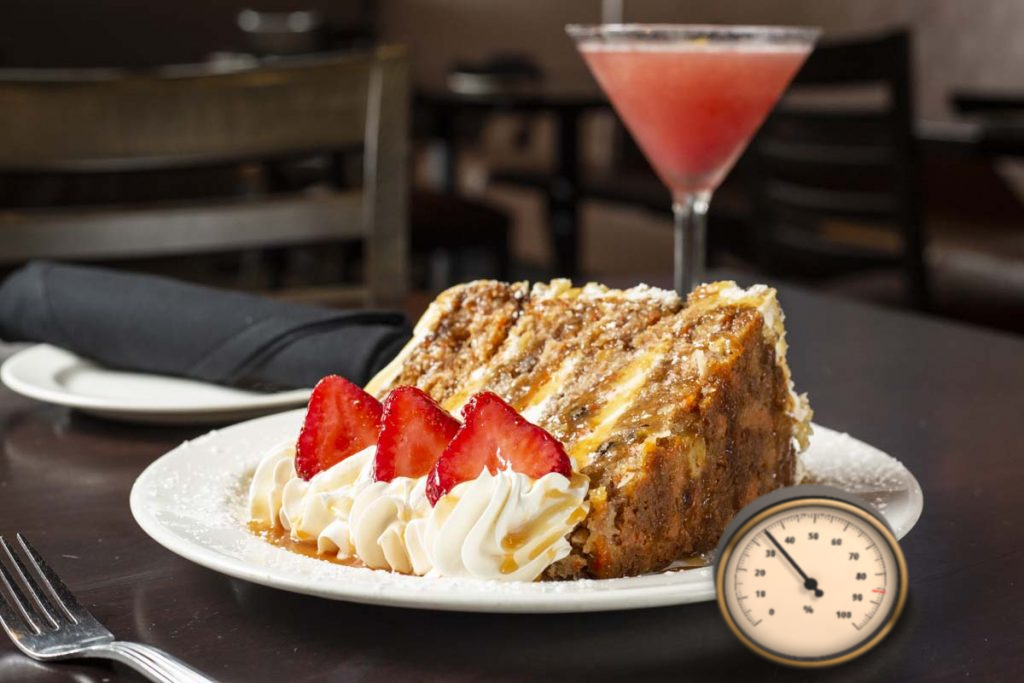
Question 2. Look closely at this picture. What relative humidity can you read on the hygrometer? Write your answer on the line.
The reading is 35 %
